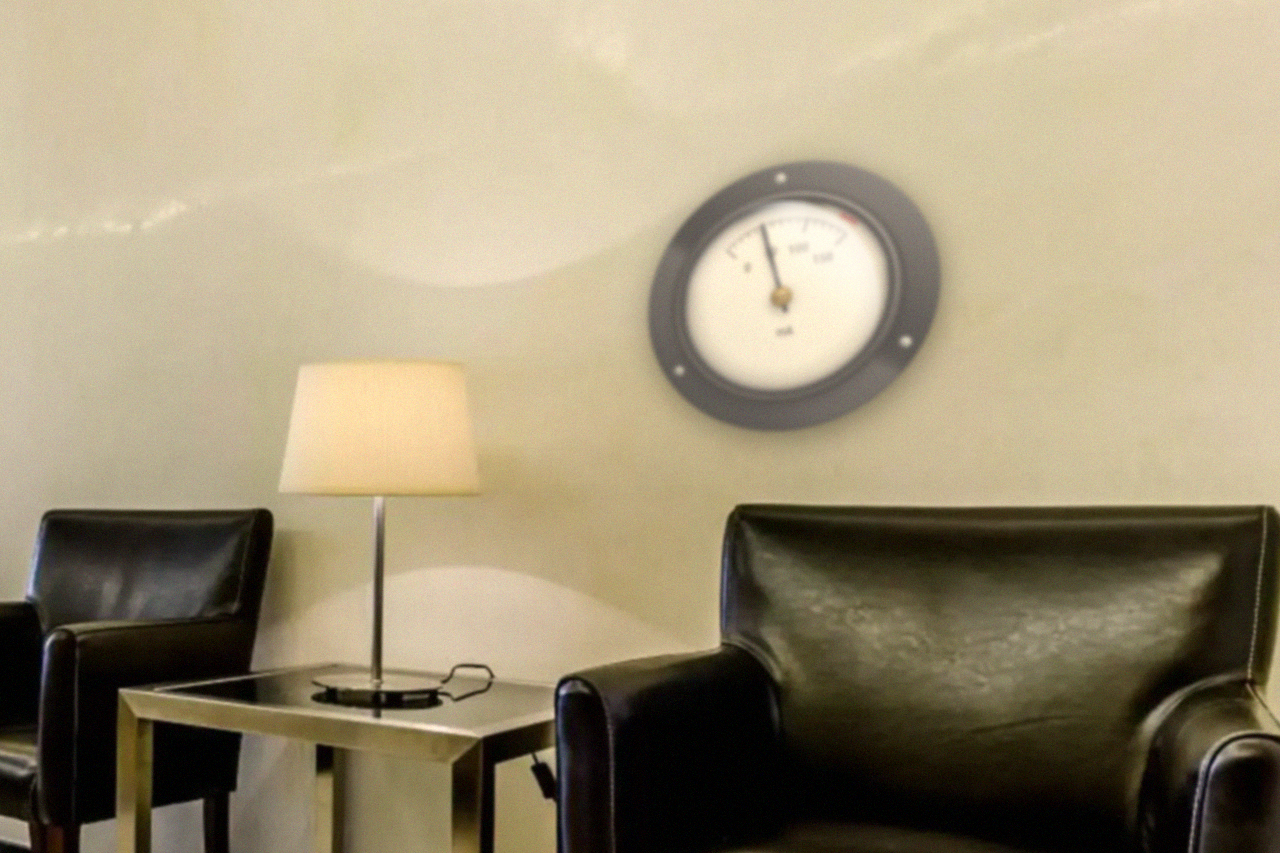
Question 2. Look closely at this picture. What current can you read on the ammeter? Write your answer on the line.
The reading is 50 mA
